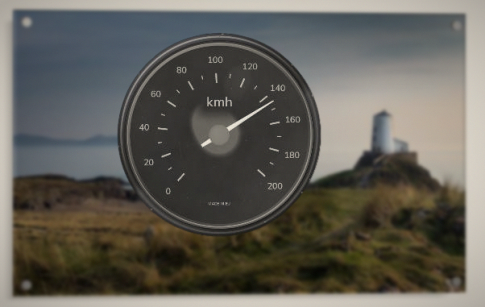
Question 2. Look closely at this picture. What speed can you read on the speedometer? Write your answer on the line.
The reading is 145 km/h
